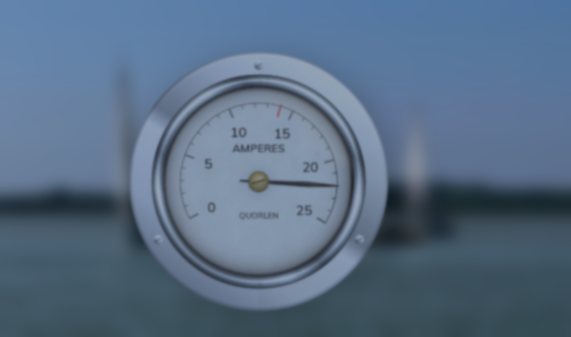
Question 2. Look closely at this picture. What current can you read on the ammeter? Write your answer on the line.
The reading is 22 A
